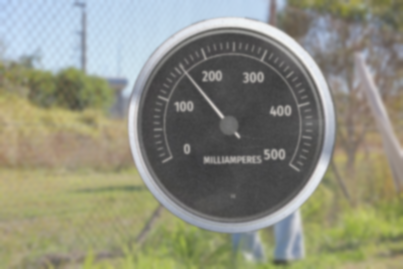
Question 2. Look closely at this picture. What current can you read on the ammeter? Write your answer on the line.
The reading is 160 mA
